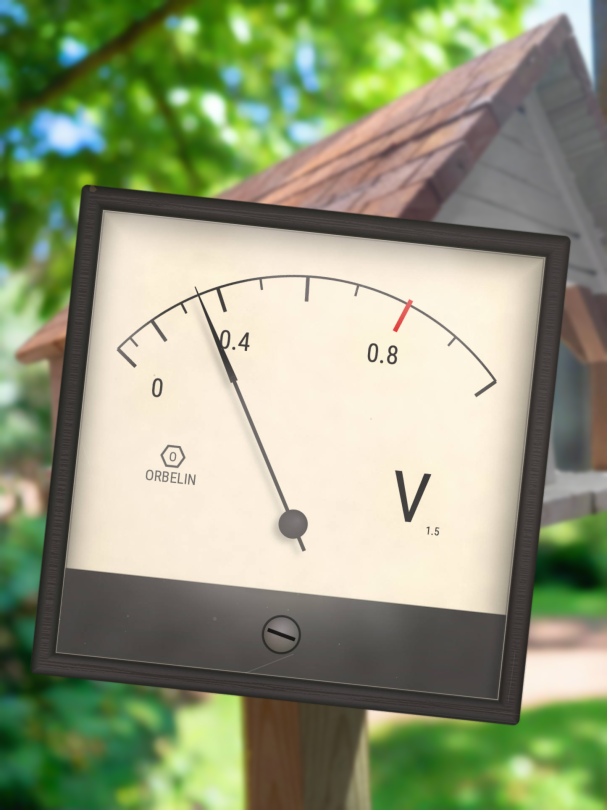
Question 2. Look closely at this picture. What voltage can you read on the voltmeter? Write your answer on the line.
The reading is 0.35 V
